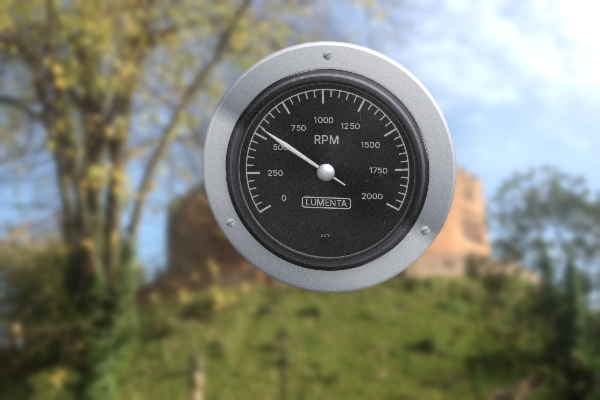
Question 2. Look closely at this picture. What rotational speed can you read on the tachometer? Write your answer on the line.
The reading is 550 rpm
